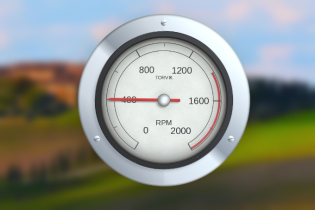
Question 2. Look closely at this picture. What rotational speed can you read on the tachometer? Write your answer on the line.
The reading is 400 rpm
